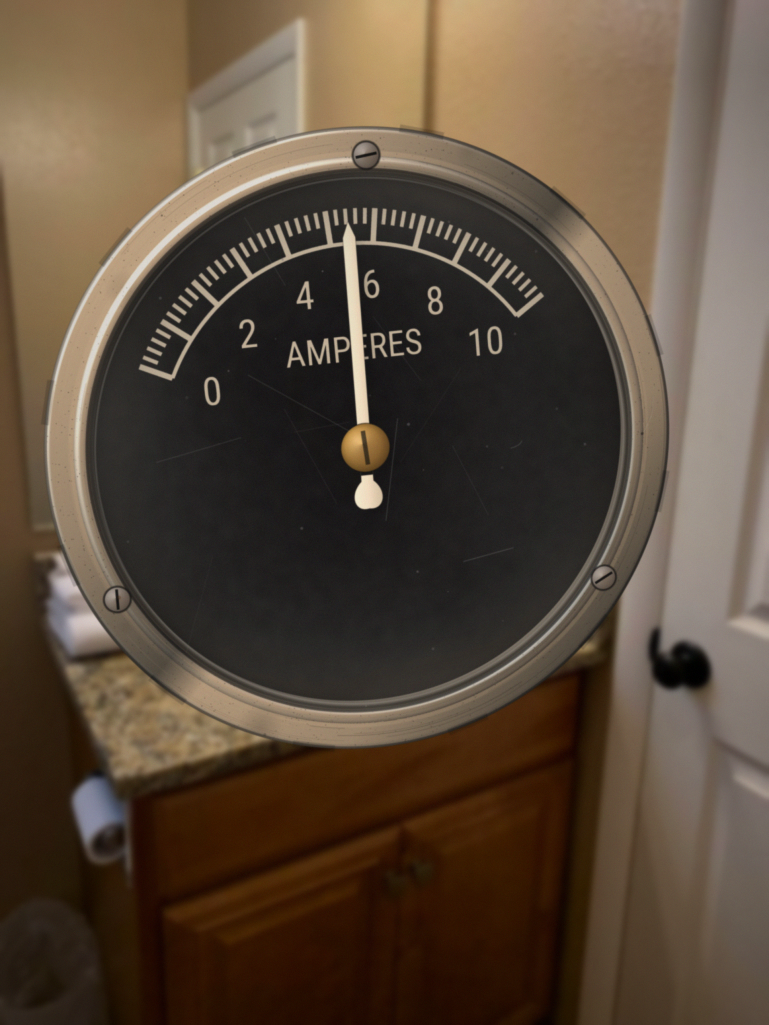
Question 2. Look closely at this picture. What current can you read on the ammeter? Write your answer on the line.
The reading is 5.4 A
